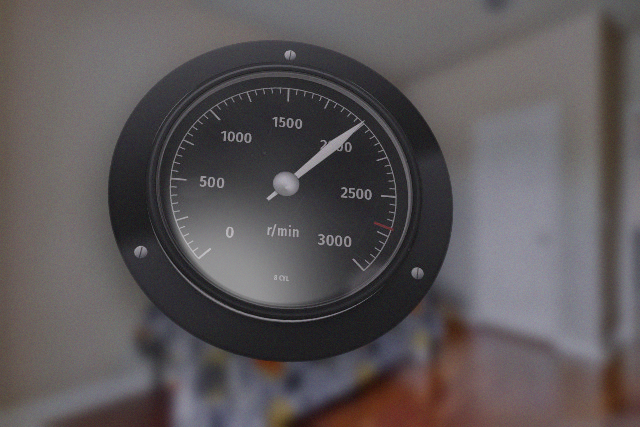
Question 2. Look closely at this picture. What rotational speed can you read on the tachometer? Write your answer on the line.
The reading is 2000 rpm
